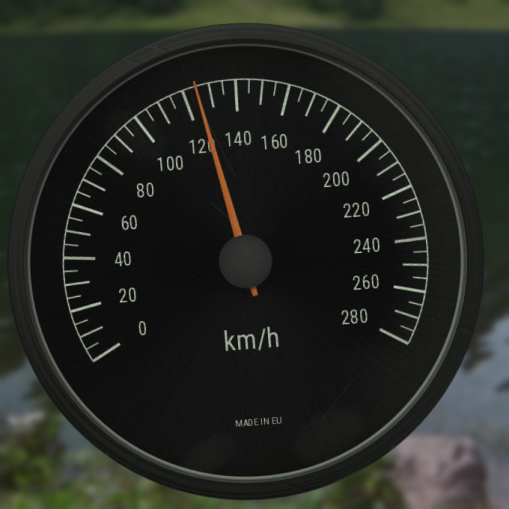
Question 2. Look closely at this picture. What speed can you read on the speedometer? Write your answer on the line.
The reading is 125 km/h
